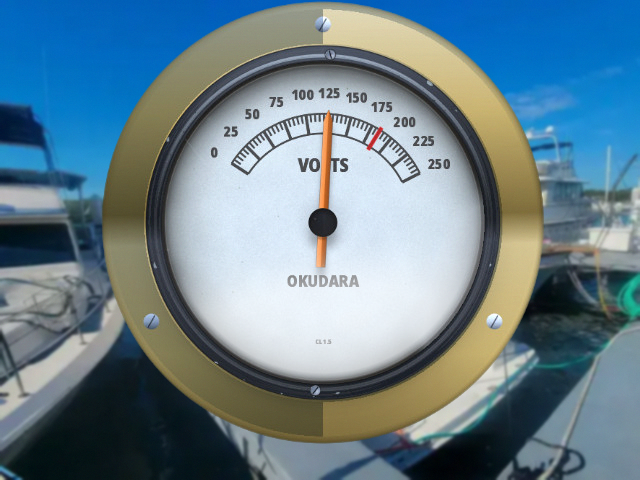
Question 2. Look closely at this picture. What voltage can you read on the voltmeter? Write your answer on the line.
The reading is 125 V
